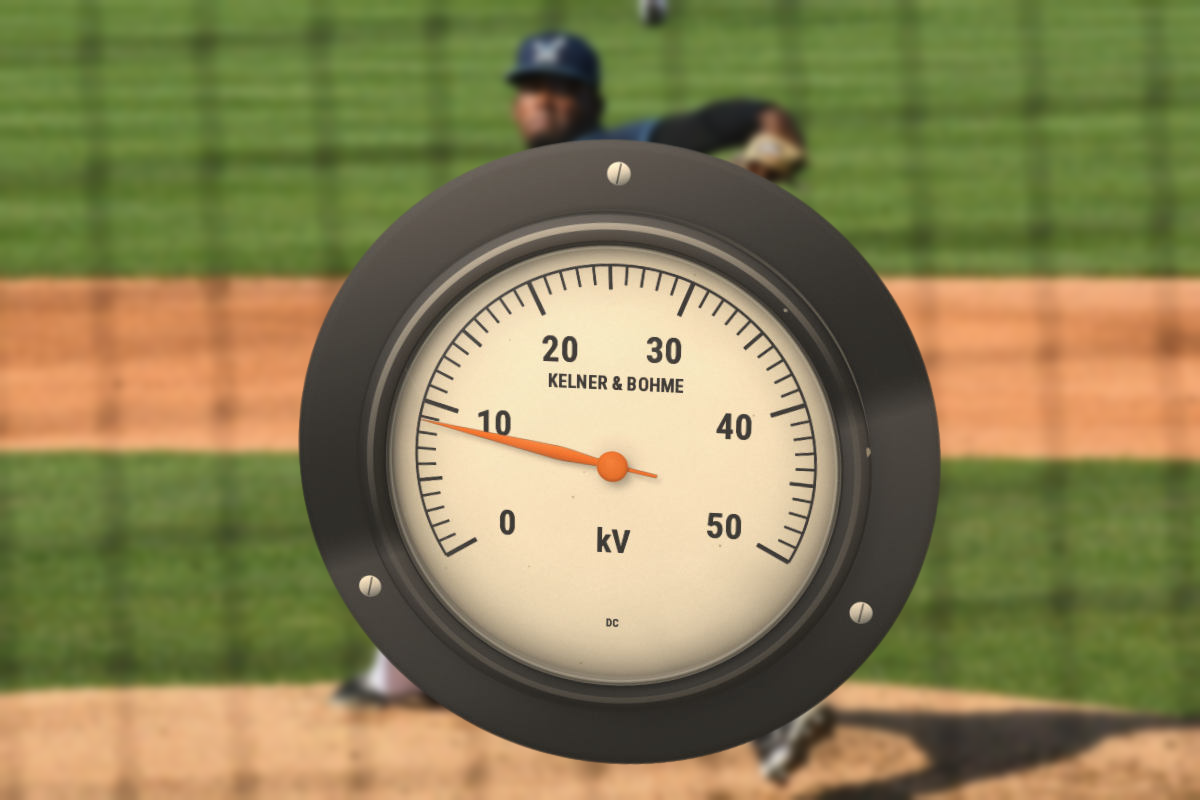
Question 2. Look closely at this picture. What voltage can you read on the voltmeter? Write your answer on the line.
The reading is 9 kV
